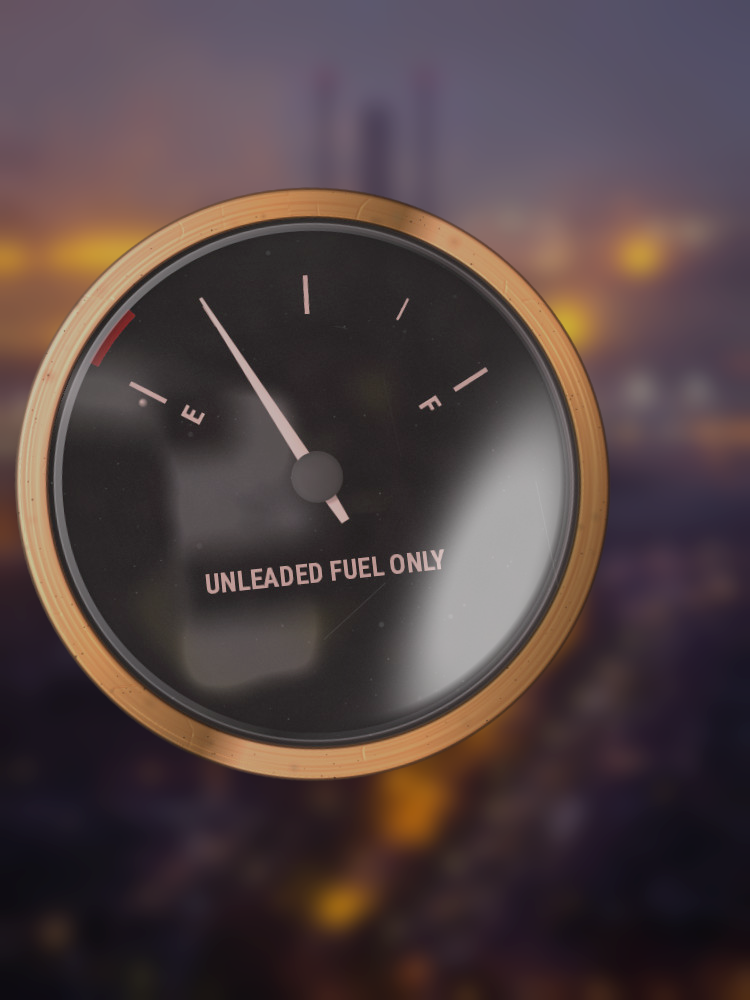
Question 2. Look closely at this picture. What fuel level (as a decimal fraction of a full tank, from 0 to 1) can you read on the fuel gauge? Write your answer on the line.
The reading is 0.25
